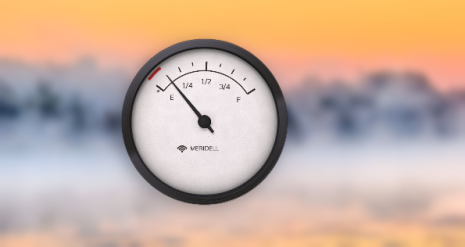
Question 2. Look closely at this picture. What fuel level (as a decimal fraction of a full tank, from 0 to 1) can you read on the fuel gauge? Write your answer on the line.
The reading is 0.125
